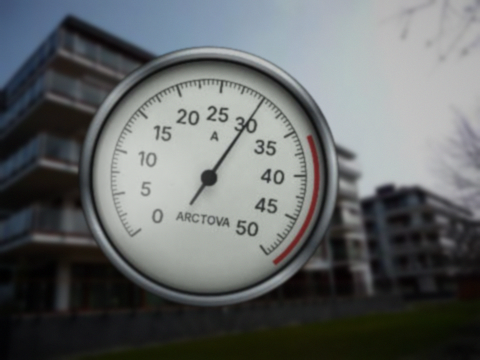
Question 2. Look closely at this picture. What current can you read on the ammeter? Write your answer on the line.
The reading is 30 A
